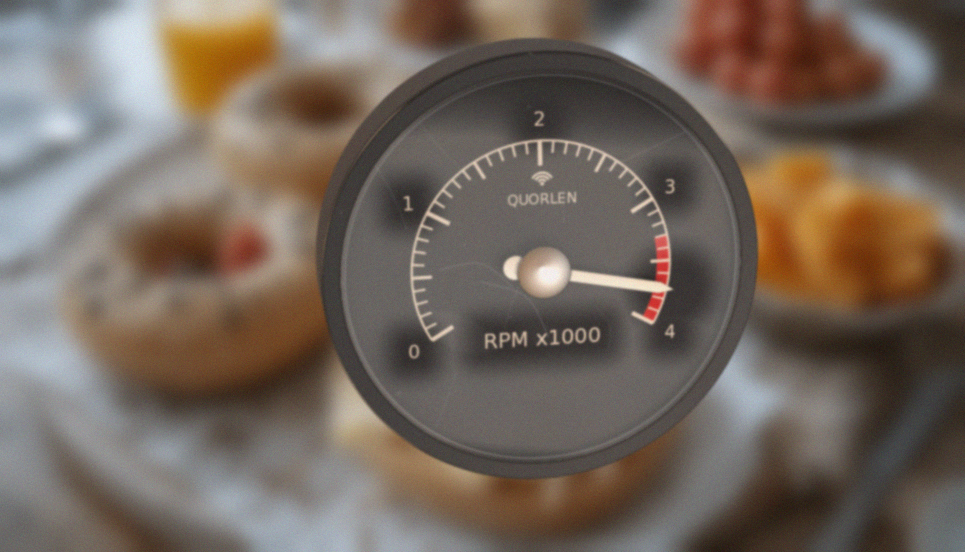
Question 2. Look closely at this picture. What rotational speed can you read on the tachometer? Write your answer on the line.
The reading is 3700 rpm
